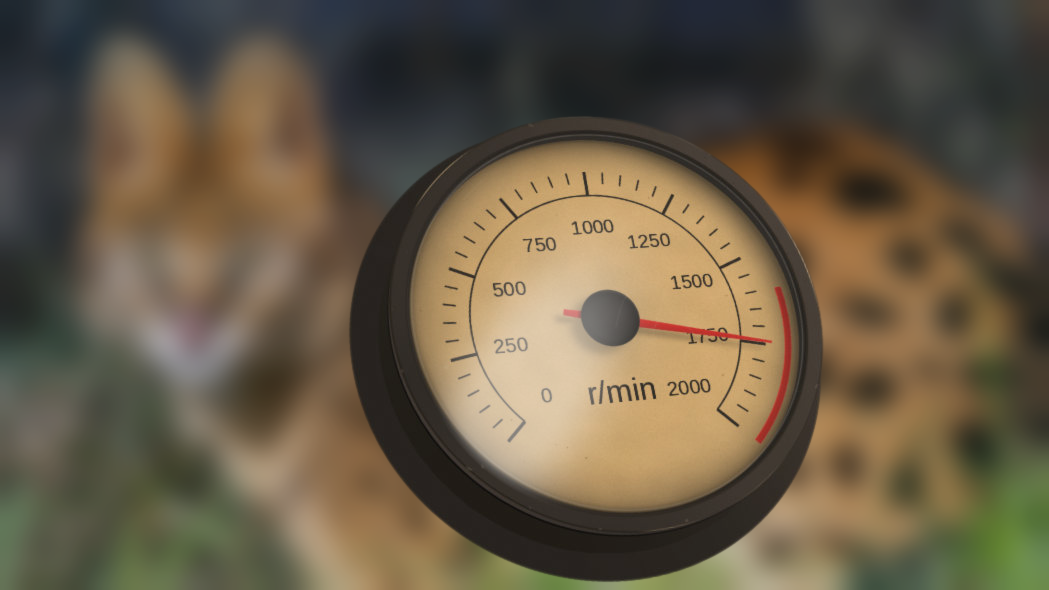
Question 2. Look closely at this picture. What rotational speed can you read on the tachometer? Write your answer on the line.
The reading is 1750 rpm
